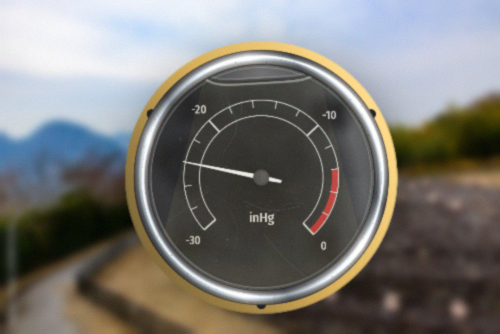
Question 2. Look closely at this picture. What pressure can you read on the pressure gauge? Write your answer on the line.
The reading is -24 inHg
